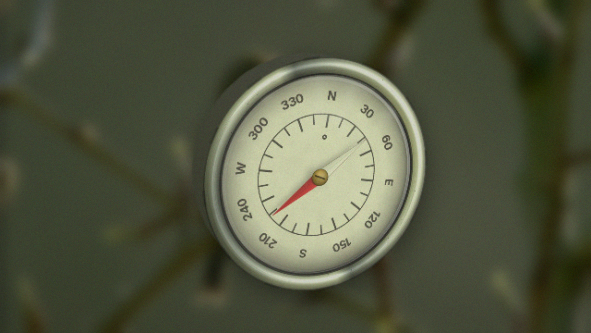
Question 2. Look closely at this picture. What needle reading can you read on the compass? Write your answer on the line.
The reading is 225 °
